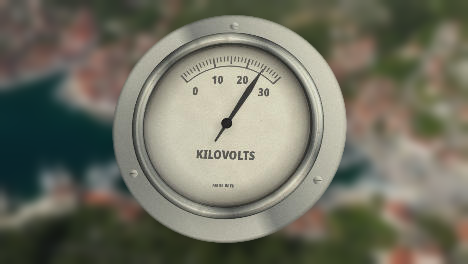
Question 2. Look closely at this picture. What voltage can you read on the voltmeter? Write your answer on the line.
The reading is 25 kV
